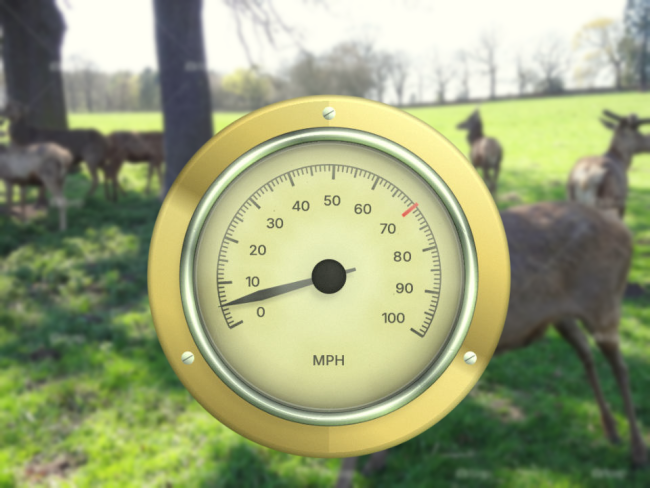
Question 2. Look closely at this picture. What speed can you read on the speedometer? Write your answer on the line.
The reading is 5 mph
